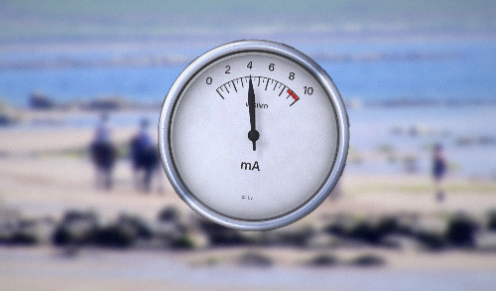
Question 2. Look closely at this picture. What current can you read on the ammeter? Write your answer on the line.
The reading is 4 mA
